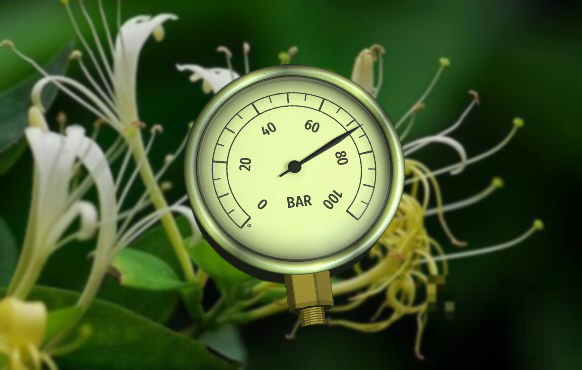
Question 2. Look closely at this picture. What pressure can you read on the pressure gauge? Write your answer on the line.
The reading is 72.5 bar
